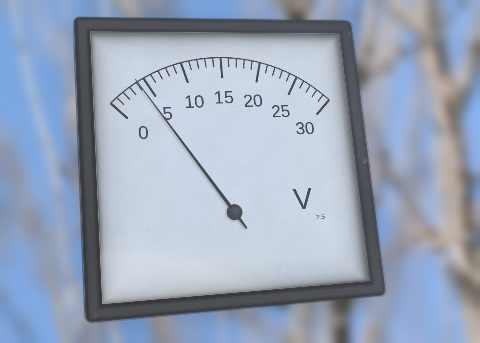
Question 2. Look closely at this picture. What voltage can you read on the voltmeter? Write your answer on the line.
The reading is 4 V
